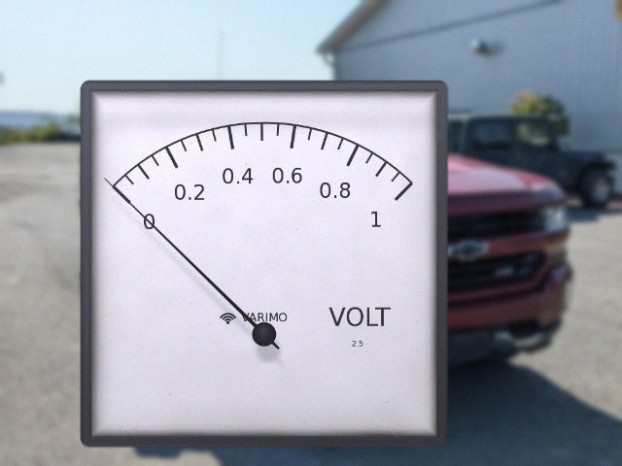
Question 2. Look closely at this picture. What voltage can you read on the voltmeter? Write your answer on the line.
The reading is 0 V
